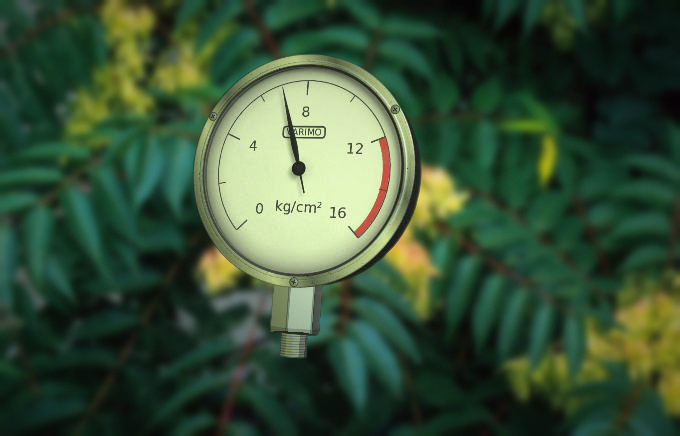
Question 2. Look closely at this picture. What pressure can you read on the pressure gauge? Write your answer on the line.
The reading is 7 kg/cm²
